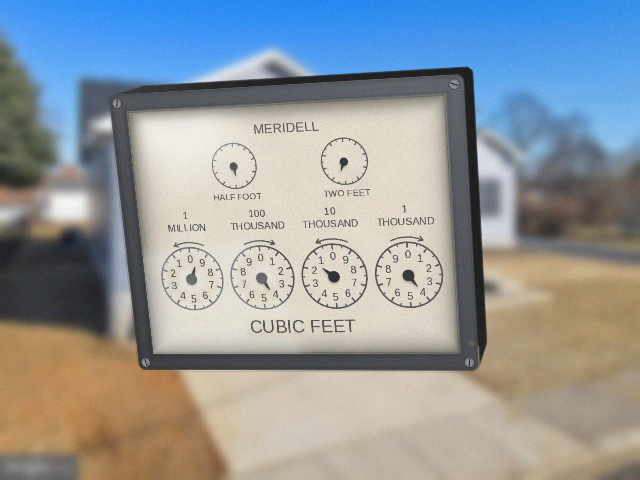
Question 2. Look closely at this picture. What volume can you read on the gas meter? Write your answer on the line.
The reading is 941400 ft³
